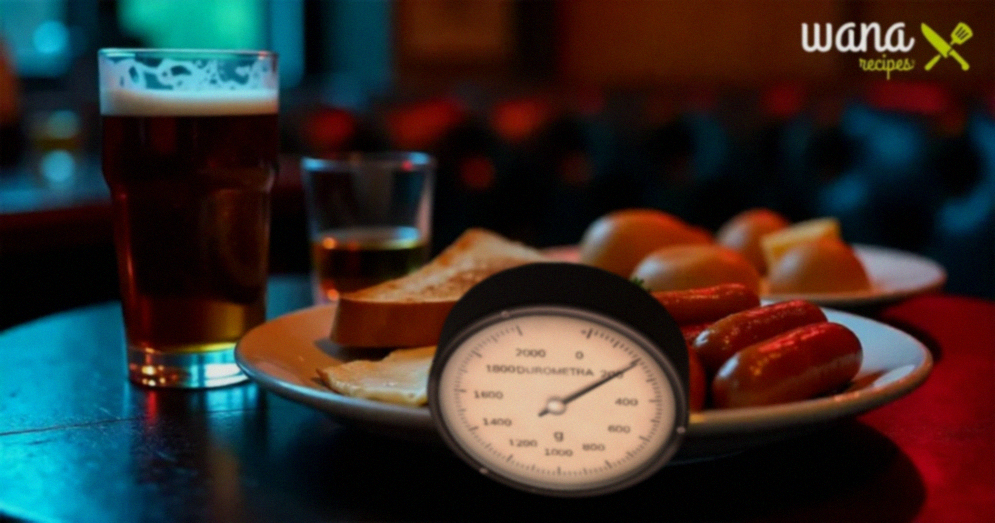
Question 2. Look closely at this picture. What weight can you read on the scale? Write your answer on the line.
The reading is 200 g
